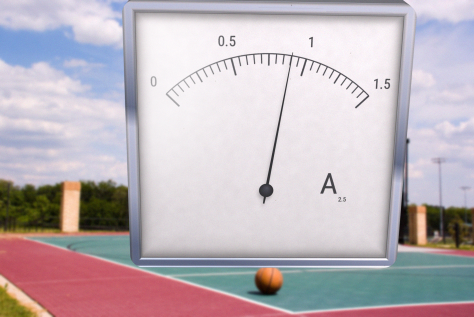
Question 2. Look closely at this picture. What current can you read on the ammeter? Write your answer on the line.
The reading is 0.9 A
